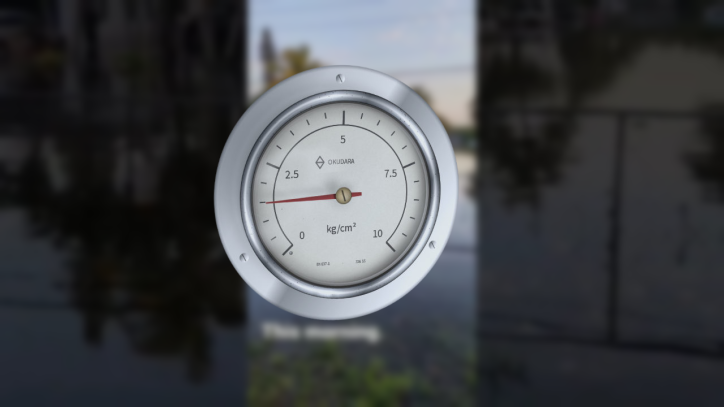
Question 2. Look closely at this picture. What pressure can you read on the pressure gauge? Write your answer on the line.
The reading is 1.5 kg/cm²
